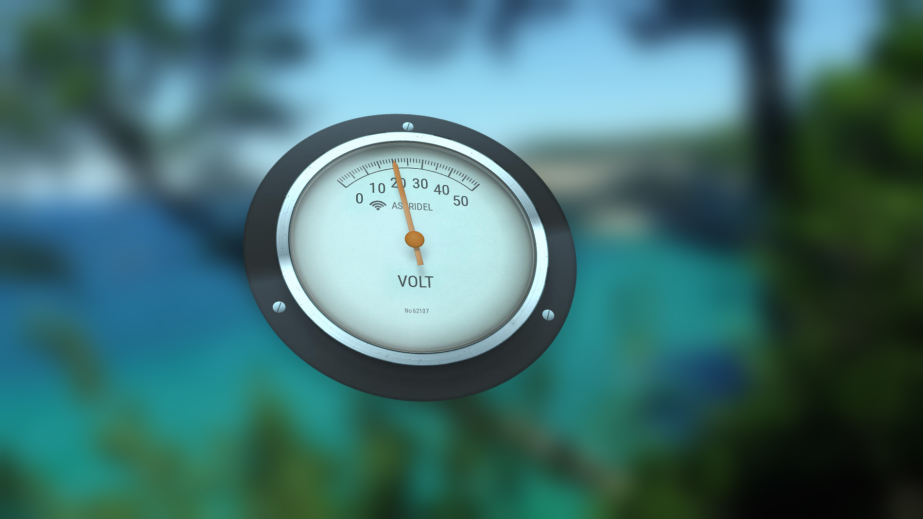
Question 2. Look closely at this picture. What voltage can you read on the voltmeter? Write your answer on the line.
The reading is 20 V
